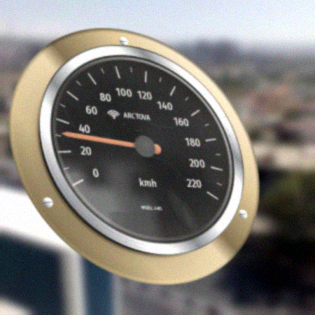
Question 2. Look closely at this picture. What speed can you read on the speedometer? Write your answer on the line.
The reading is 30 km/h
